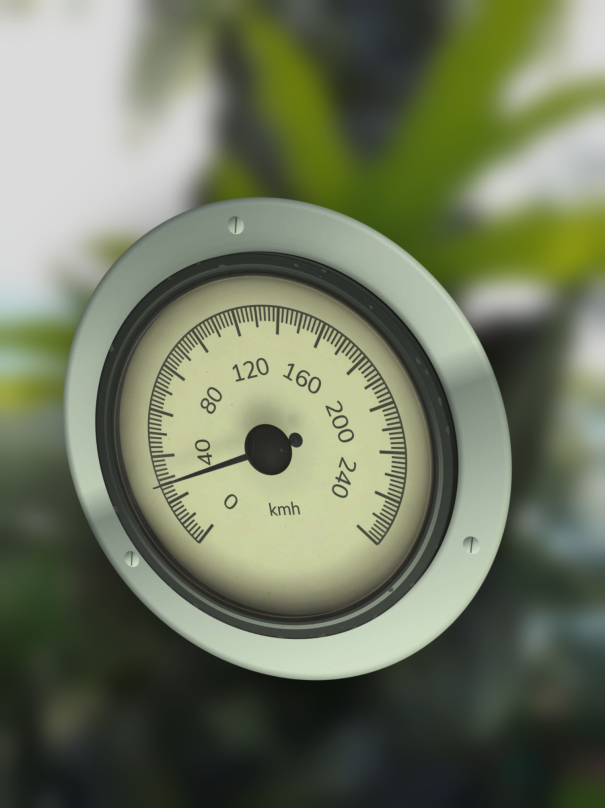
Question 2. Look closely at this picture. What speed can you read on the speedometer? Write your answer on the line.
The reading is 28 km/h
